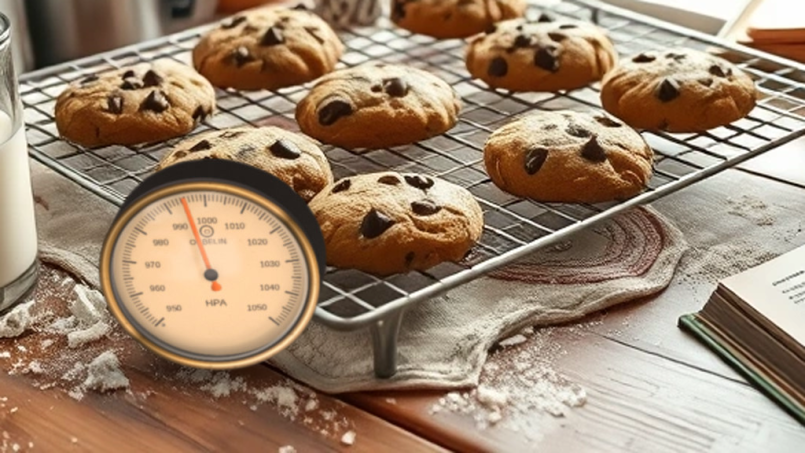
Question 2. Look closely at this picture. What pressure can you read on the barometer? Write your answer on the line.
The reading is 995 hPa
